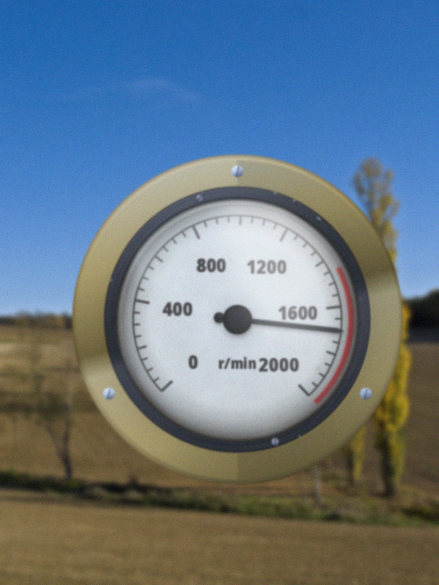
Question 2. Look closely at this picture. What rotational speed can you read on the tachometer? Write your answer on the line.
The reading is 1700 rpm
